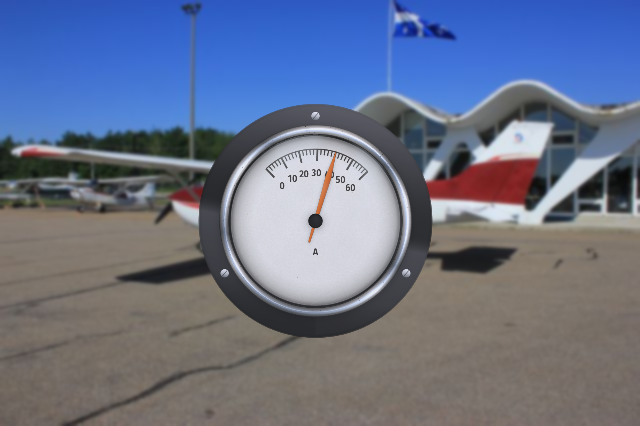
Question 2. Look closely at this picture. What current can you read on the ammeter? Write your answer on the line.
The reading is 40 A
